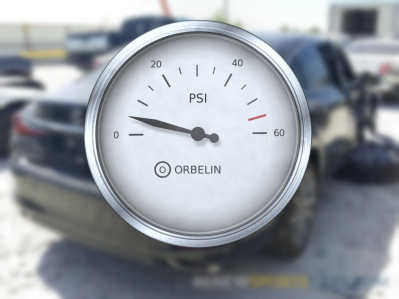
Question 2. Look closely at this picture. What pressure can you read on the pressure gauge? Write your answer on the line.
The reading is 5 psi
